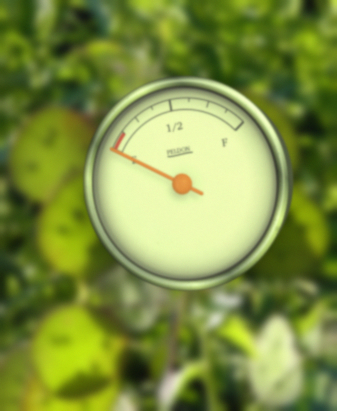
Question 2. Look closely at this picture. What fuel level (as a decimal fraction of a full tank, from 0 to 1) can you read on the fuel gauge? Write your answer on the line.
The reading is 0
